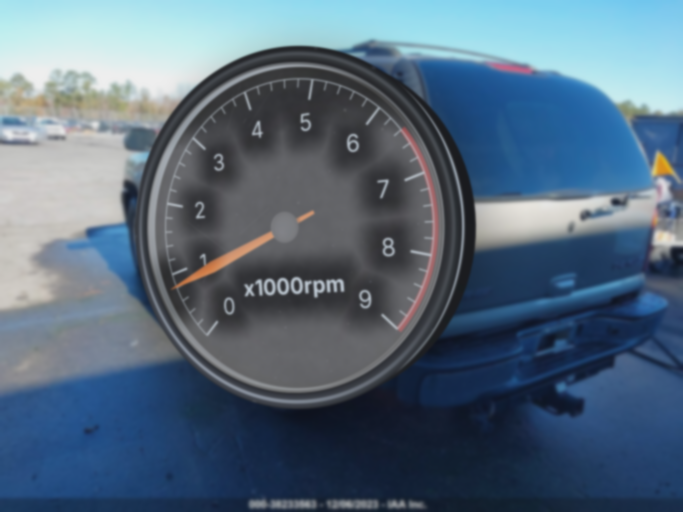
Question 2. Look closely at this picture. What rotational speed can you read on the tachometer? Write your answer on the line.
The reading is 800 rpm
